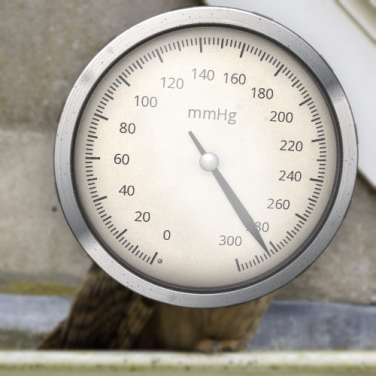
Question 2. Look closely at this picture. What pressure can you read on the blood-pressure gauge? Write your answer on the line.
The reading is 284 mmHg
